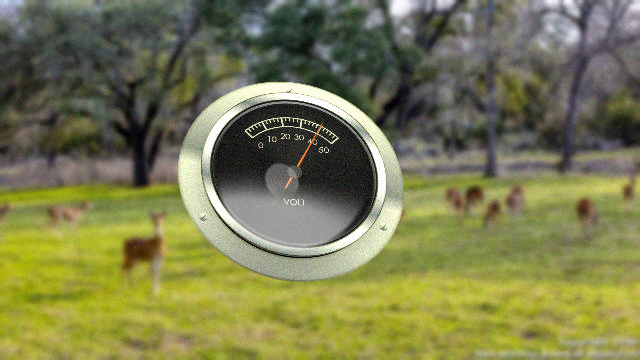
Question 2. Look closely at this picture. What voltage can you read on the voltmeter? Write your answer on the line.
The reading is 40 V
